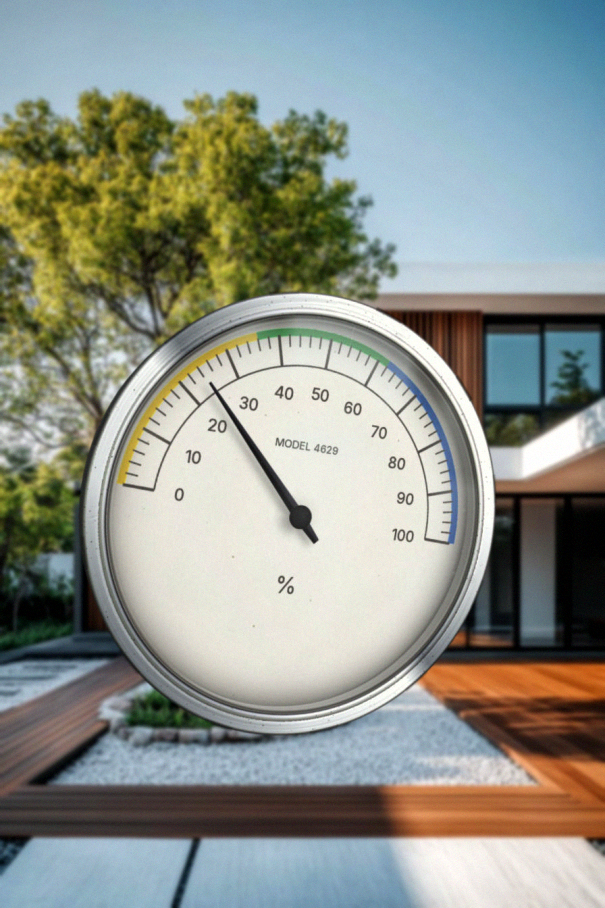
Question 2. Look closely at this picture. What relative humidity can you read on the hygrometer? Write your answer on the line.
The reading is 24 %
